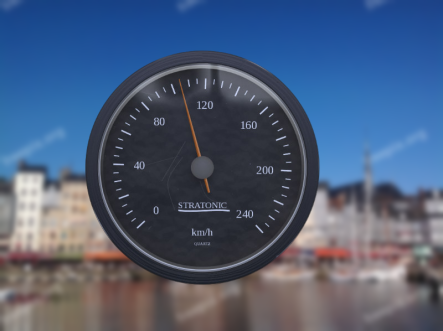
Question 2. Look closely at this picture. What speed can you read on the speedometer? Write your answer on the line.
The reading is 105 km/h
